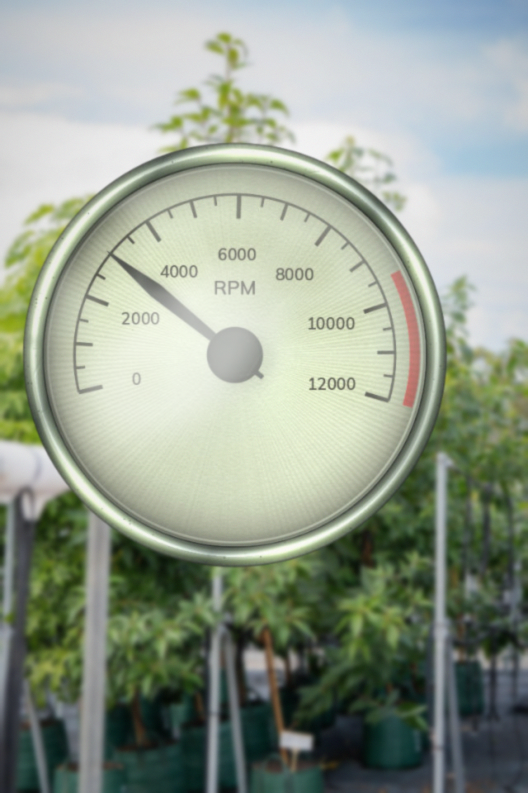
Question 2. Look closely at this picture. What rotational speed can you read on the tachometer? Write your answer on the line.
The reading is 3000 rpm
